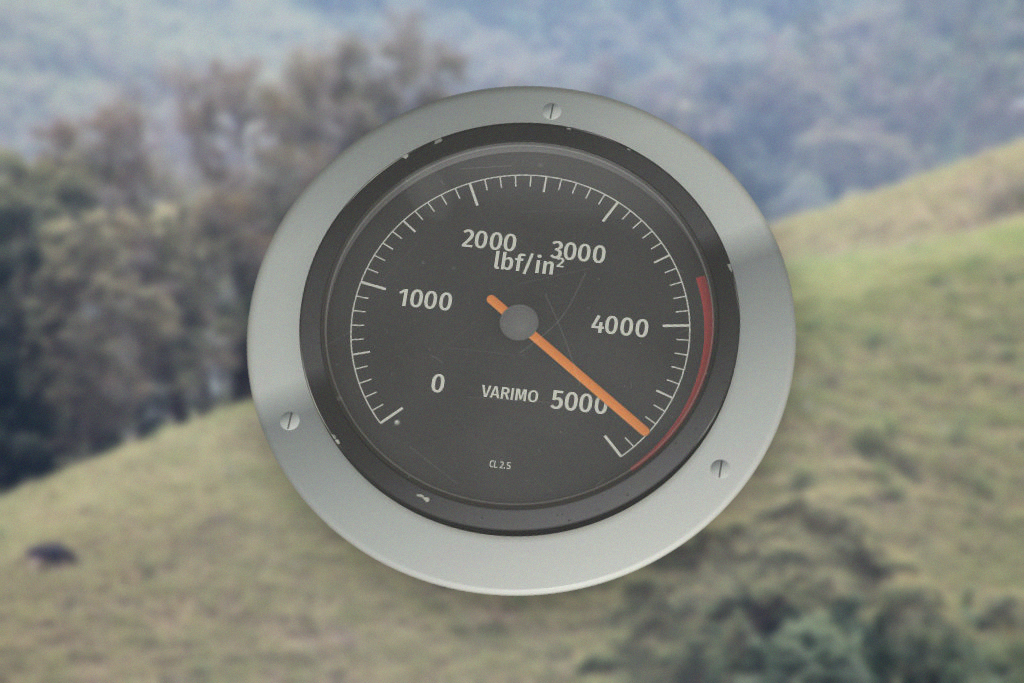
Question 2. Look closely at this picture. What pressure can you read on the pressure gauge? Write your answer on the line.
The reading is 4800 psi
